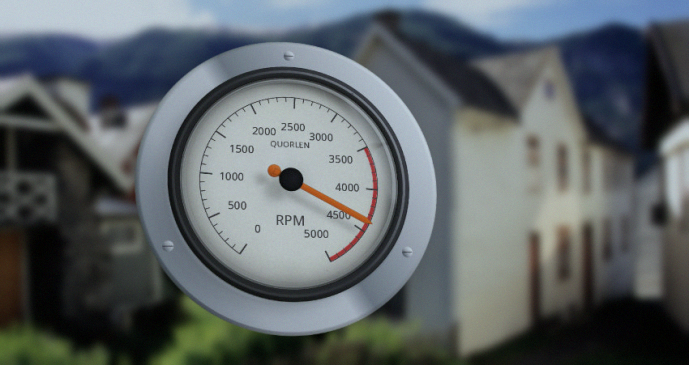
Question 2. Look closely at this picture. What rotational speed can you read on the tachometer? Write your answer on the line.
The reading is 4400 rpm
